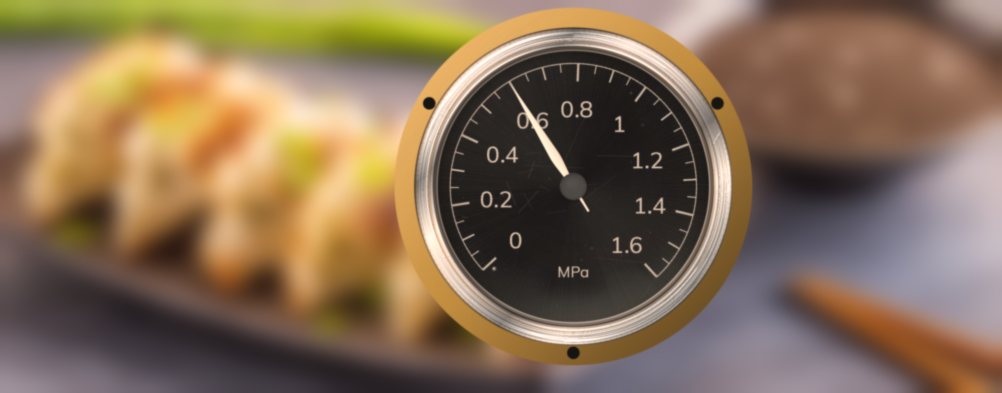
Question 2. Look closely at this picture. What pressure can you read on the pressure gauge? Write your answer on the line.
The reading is 0.6 MPa
